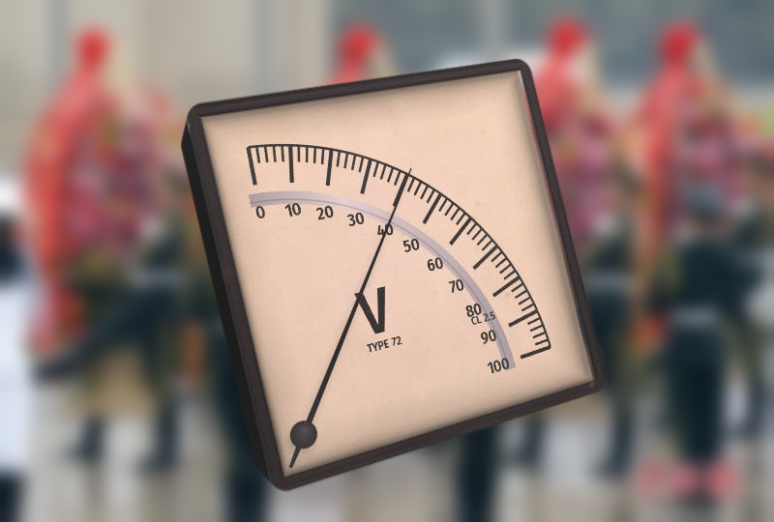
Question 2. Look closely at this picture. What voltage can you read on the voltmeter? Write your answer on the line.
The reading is 40 V
